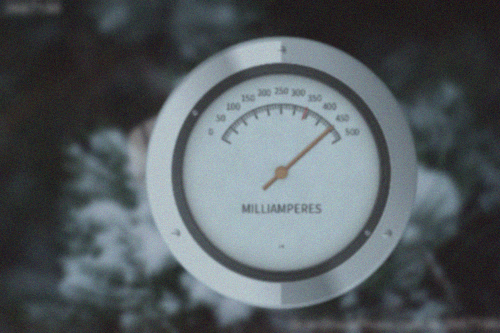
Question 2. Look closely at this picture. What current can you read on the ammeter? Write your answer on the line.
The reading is 450 mA
